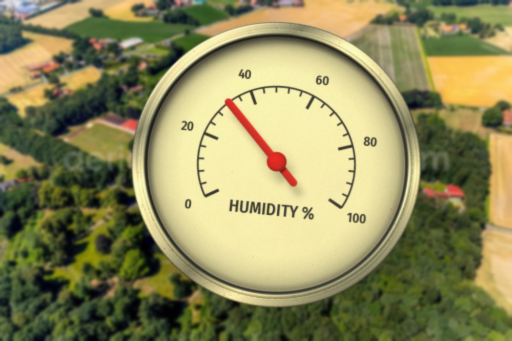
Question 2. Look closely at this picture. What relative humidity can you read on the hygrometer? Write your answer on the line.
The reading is 32 %
